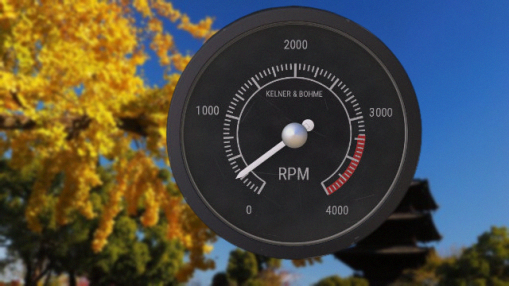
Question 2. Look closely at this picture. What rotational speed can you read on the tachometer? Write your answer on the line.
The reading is 300 rpm
